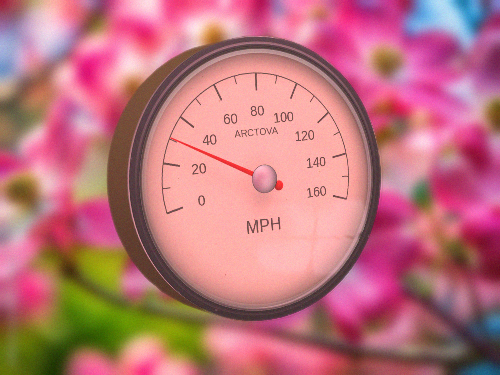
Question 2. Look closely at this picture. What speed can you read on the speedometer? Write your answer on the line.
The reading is 30 mph
